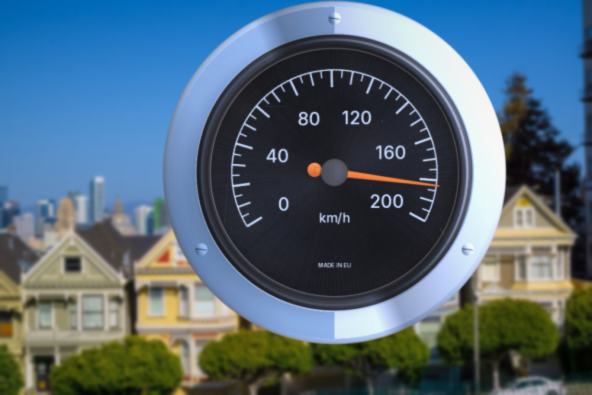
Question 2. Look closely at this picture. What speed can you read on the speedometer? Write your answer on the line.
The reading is 182.5 km/h
